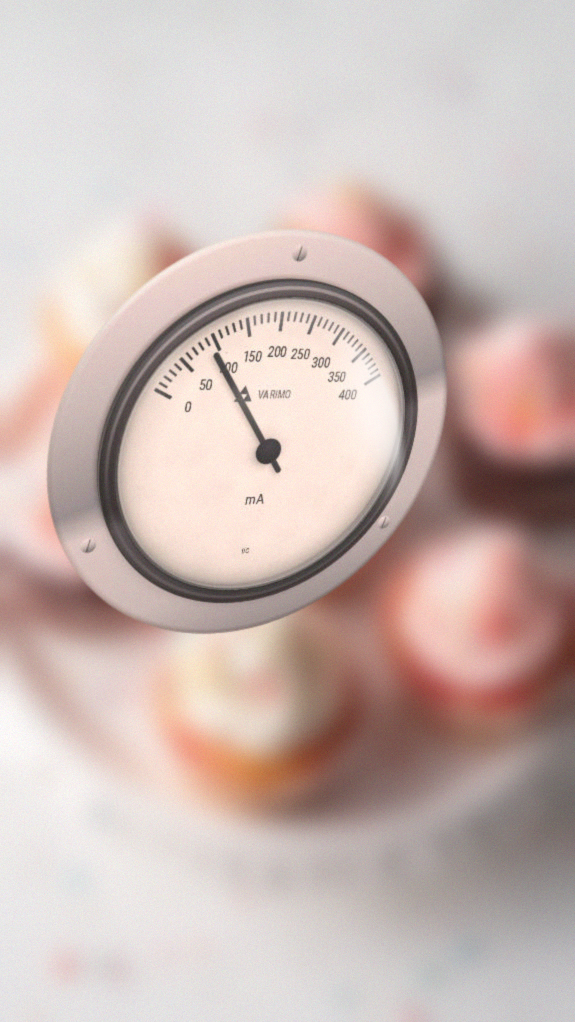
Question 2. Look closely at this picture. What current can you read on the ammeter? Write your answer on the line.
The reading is 90 mA
